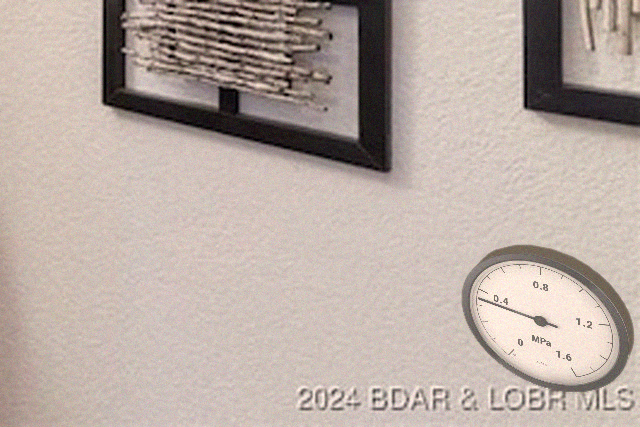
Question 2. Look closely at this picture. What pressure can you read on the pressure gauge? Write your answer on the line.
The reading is 0.35 MPa
